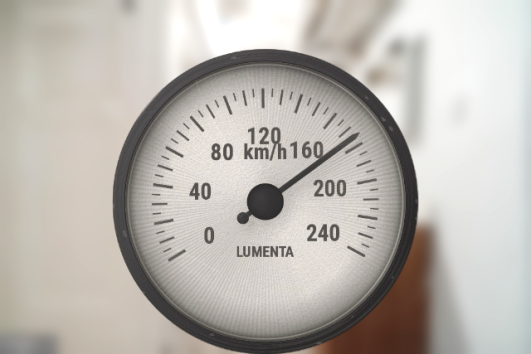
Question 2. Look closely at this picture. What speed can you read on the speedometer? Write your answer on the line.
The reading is 175 km/h
